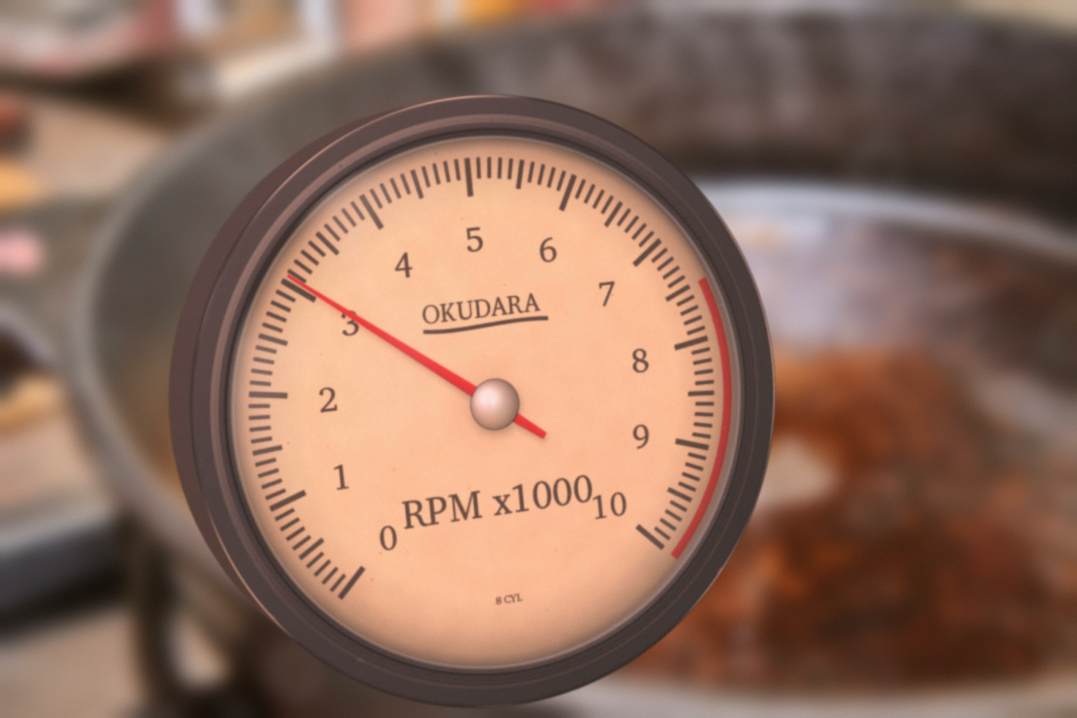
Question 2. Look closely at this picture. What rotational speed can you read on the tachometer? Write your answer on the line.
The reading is 3050 rpm
